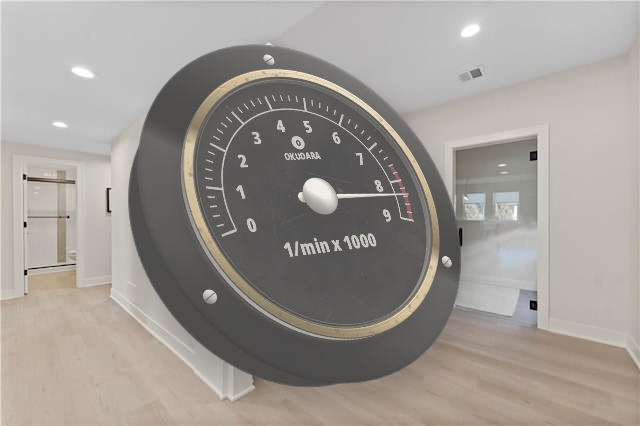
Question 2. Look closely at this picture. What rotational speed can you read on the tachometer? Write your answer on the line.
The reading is 8400 rpm
